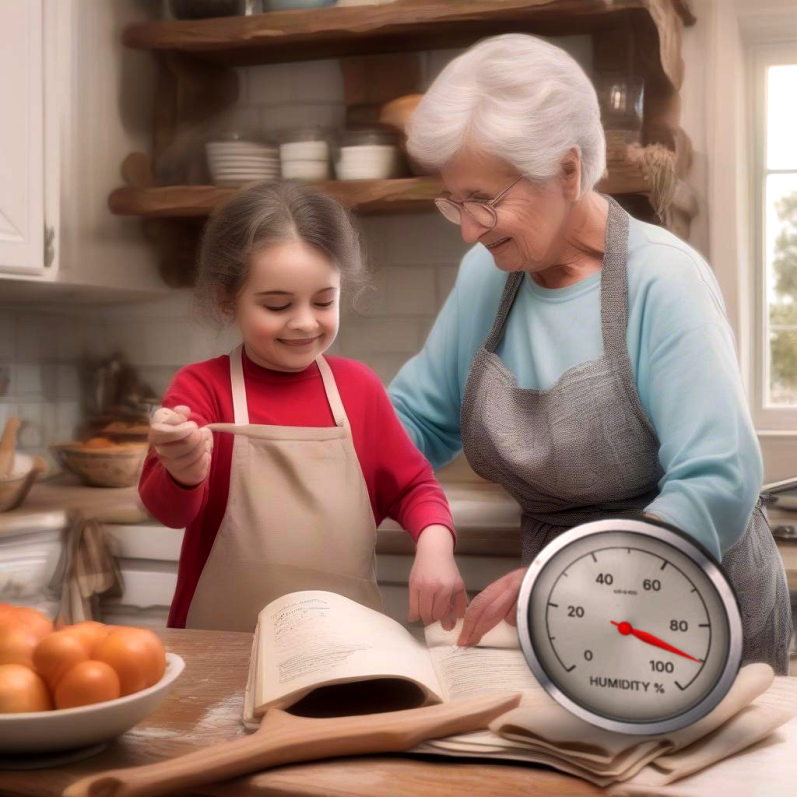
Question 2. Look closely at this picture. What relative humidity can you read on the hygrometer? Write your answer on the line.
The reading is 90 %
